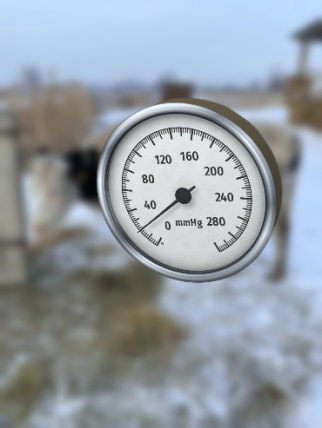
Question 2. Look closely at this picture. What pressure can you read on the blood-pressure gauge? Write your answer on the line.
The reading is 20 mmHg
